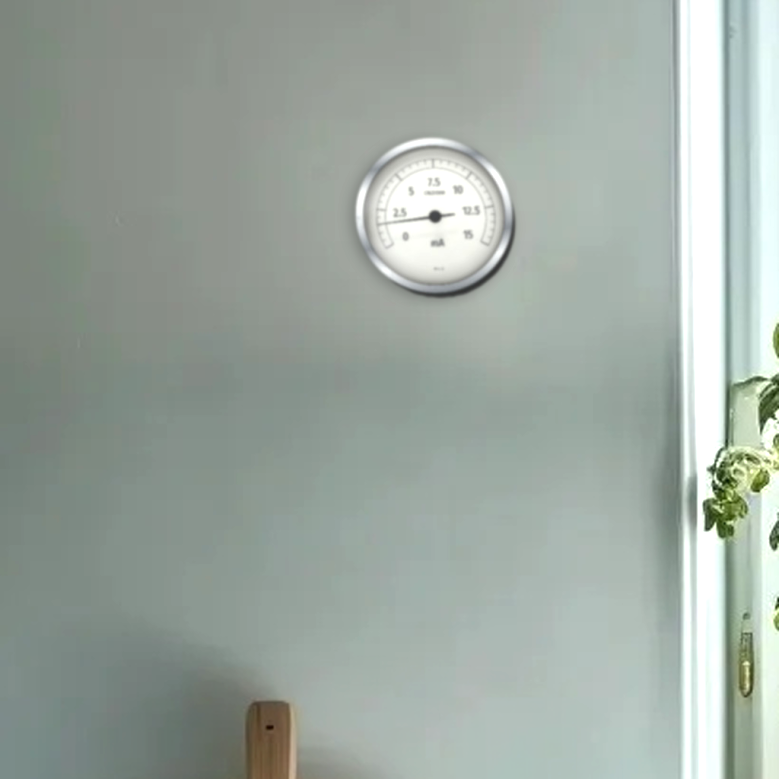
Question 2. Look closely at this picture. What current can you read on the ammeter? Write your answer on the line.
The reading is 1.5 mA
